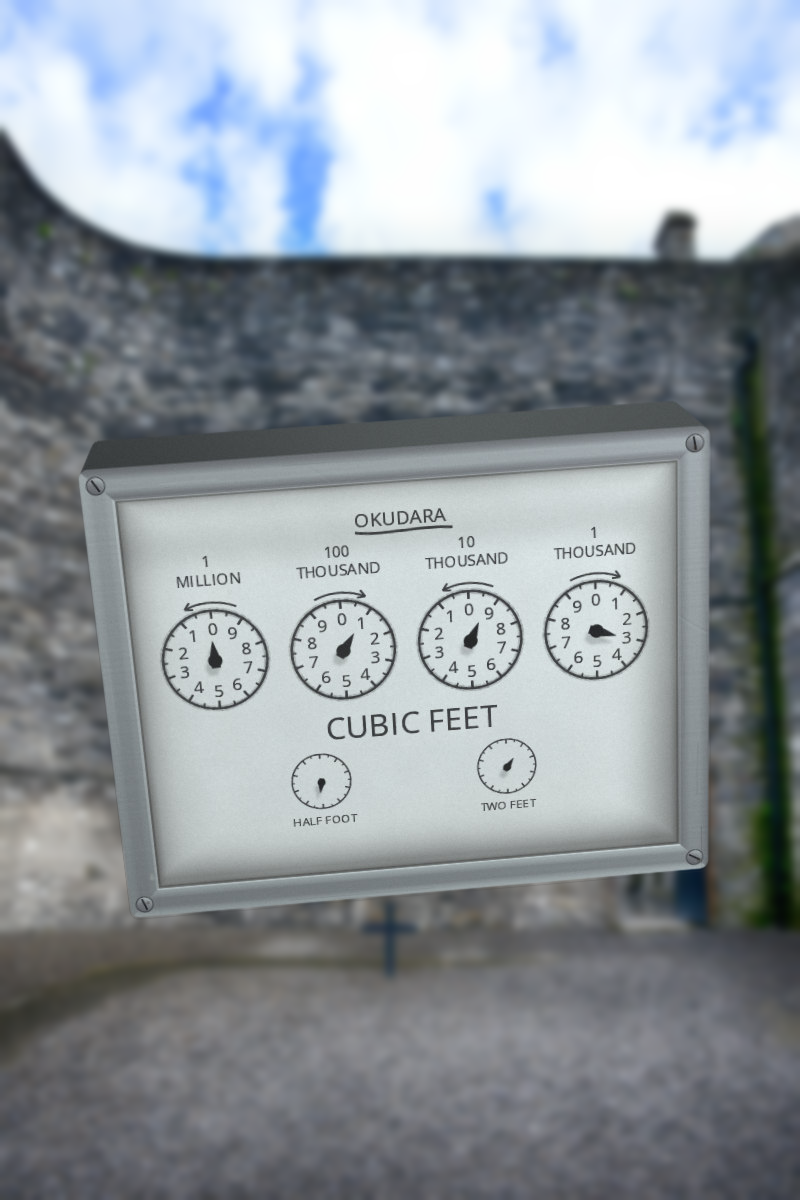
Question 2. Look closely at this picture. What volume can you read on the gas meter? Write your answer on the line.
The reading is 9300 ft³
